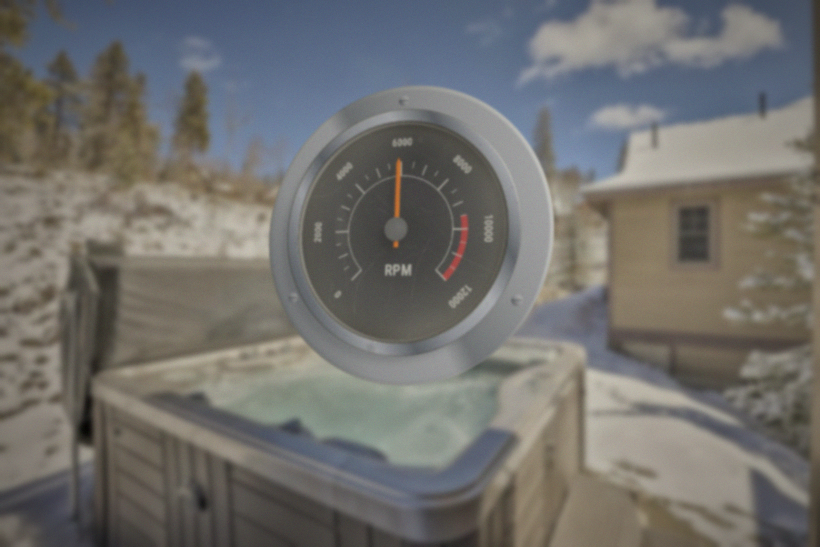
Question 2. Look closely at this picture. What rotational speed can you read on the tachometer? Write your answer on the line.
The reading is 6000 rpm
